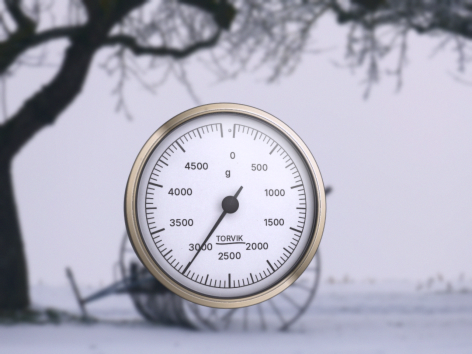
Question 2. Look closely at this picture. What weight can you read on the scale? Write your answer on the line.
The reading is 3000 g
